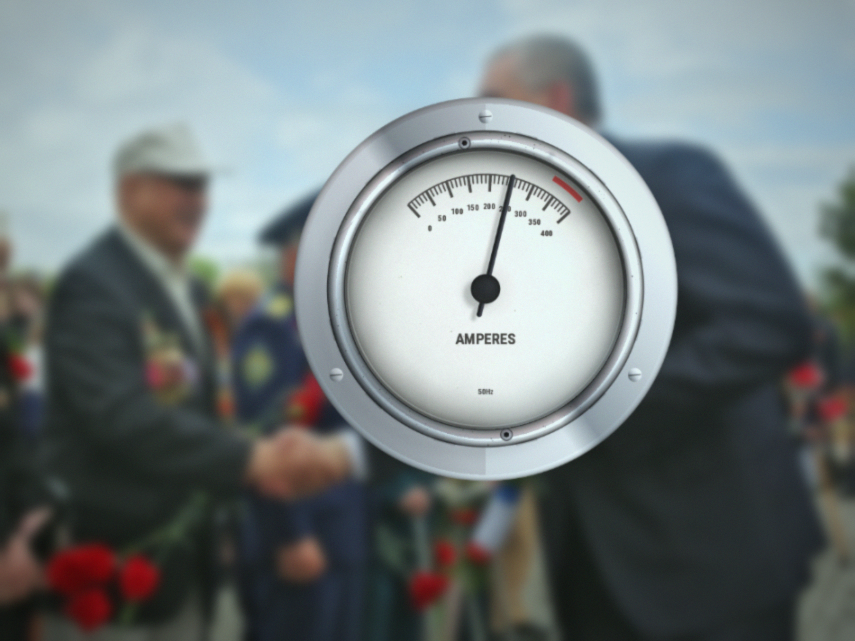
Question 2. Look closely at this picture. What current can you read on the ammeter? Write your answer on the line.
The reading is 250 A
